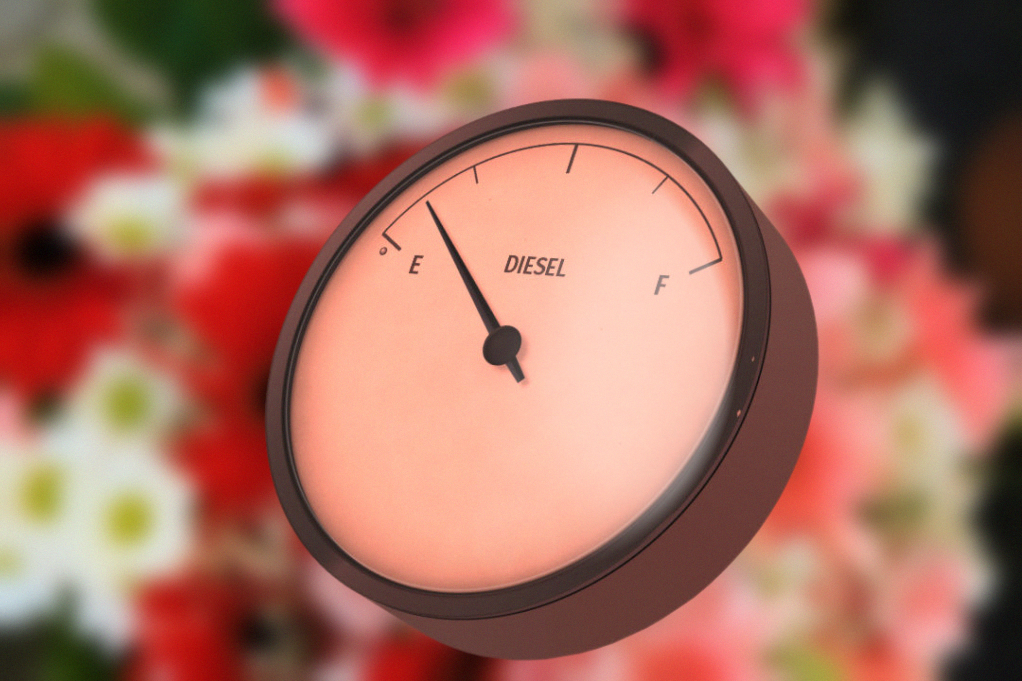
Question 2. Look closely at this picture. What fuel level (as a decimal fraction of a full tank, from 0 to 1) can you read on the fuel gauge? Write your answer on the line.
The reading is 0.125
